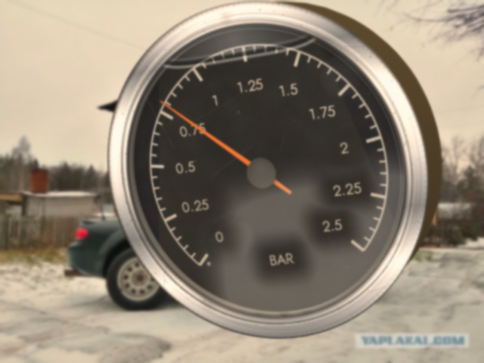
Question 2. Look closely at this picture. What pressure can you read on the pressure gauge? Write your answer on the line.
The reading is 0.8 bar
